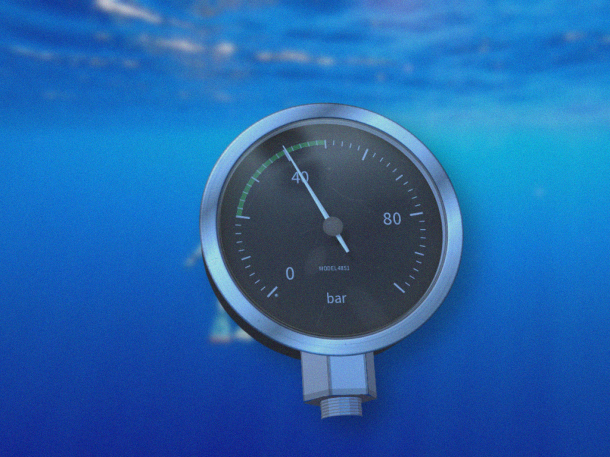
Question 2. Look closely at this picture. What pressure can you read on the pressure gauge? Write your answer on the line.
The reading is 40 bar
